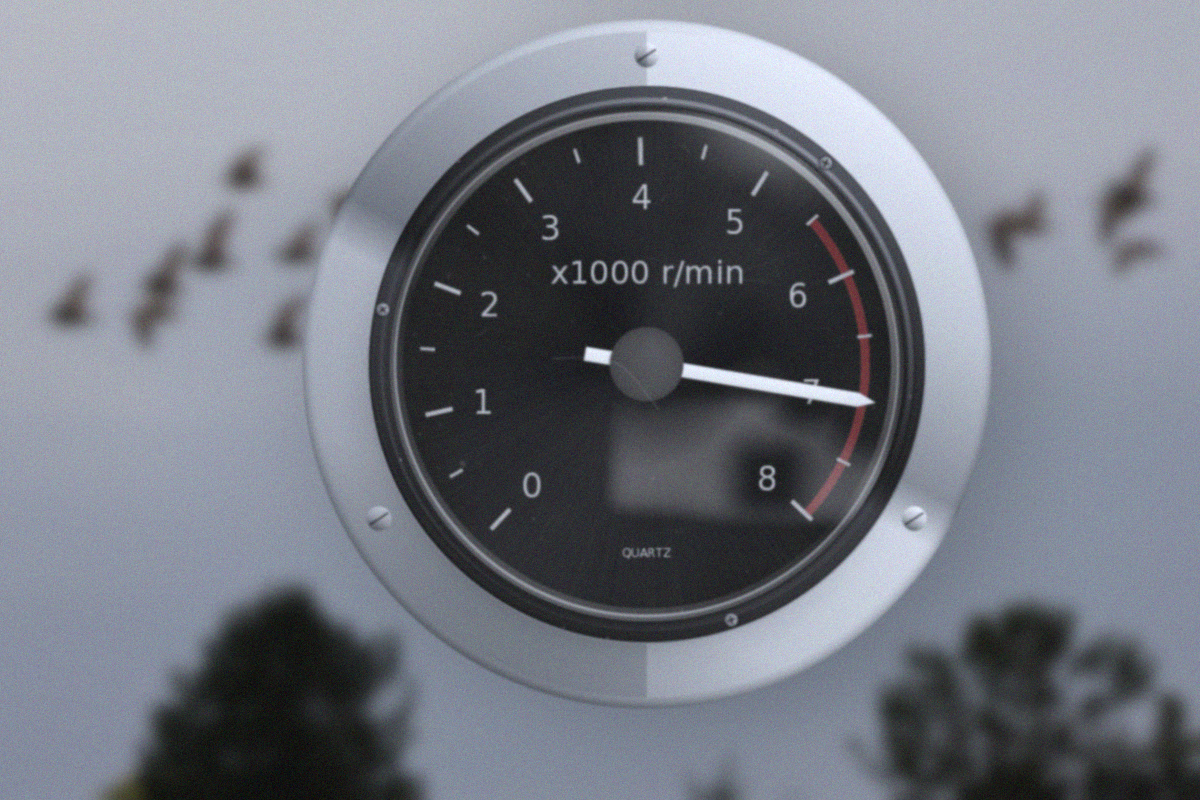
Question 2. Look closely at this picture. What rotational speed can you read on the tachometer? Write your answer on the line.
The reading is 7000 rpm
